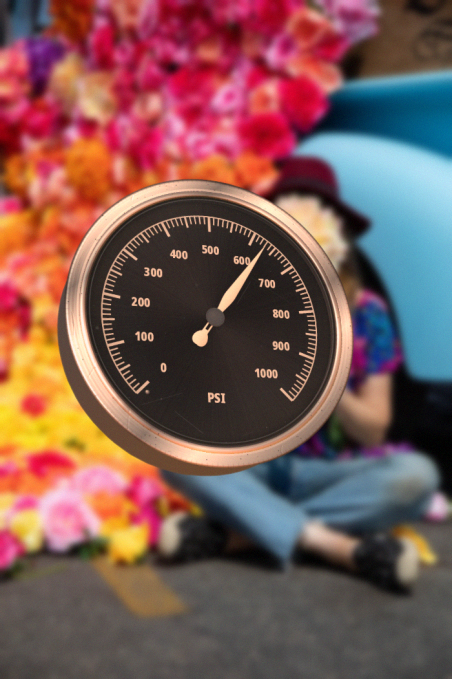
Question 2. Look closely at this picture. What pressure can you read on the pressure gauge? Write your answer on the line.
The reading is 630 psi
